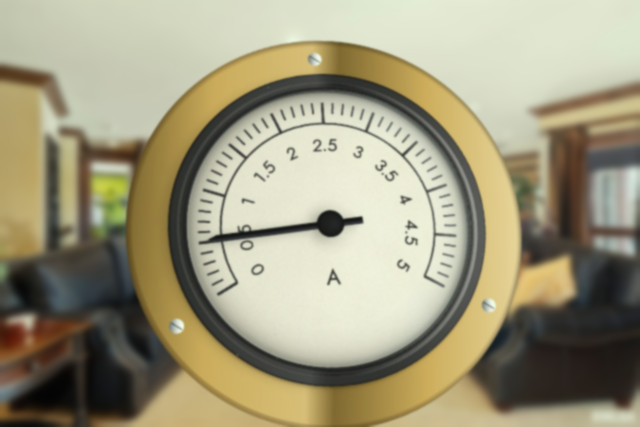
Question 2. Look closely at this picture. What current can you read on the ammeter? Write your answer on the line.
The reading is 0.5 A
